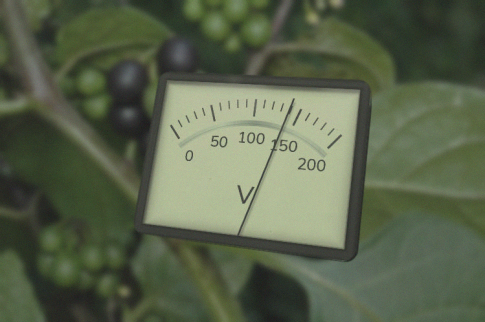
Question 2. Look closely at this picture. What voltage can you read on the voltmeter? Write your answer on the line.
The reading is 140 V
